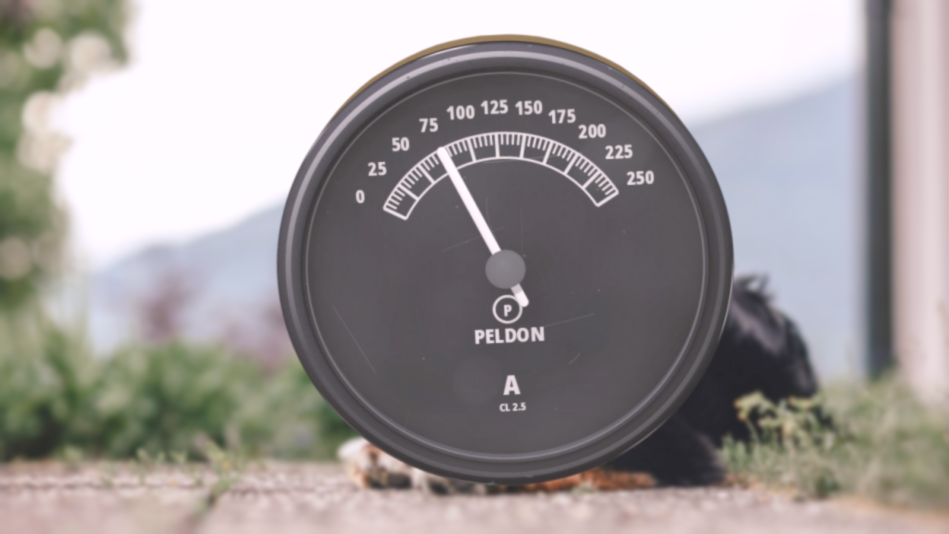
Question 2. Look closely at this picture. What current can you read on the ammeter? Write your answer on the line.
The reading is 75 A
